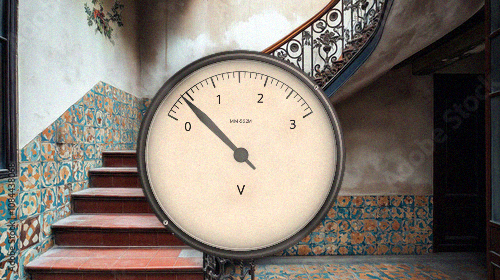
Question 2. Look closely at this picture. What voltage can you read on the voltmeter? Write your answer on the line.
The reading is 0.4 V
